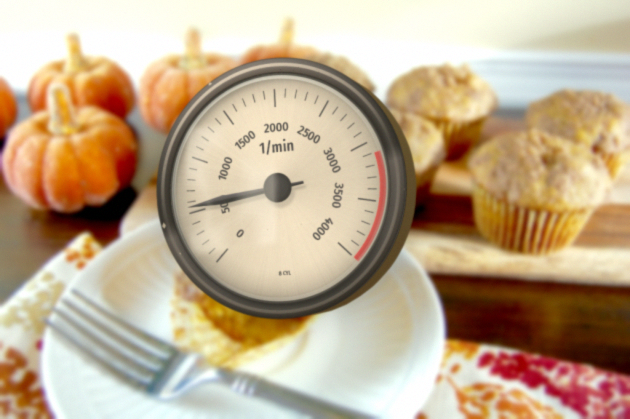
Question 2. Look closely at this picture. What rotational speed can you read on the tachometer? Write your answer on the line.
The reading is 550 rpm
